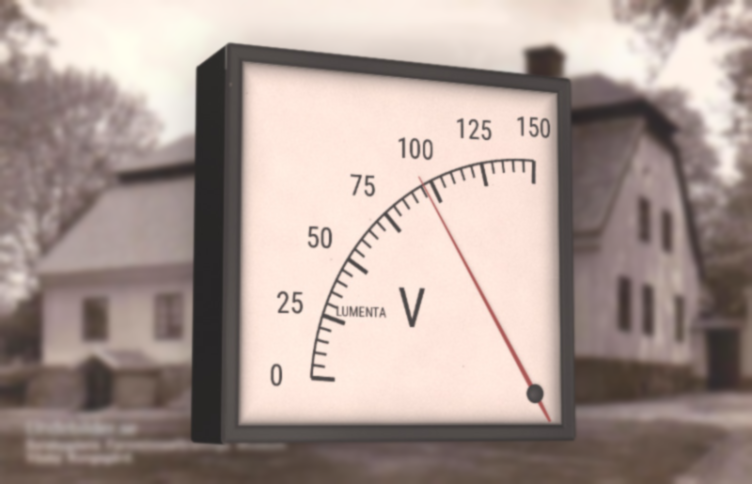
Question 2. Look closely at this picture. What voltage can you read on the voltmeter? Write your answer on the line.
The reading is 95 V
